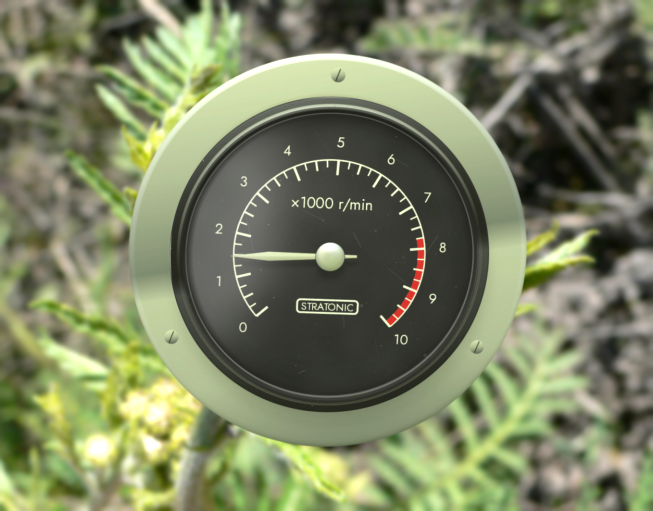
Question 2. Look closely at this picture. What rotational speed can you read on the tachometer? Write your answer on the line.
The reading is 1500 rpm
